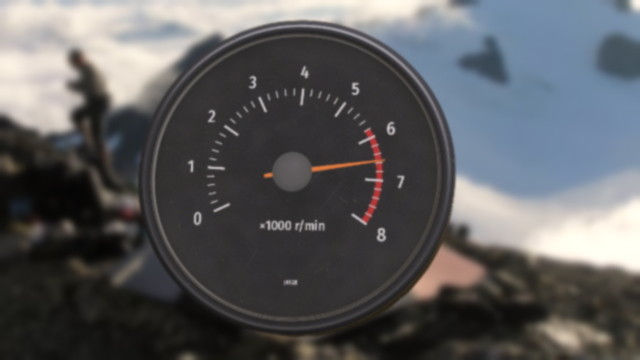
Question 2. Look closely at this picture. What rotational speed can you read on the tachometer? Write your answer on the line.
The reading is 6600 rpm
